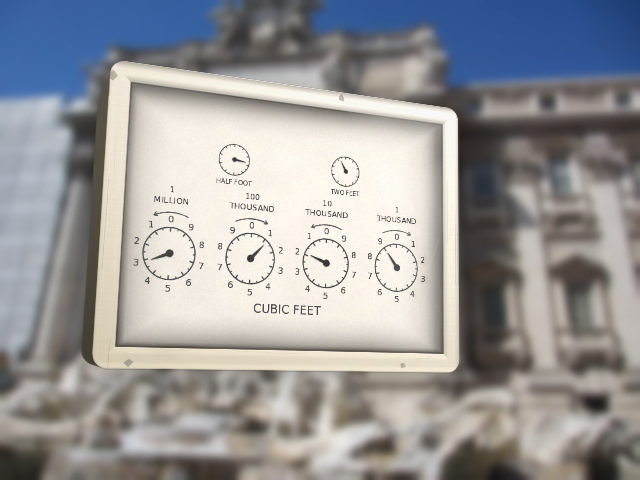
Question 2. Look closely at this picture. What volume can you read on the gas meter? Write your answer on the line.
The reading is 311900 ft³
